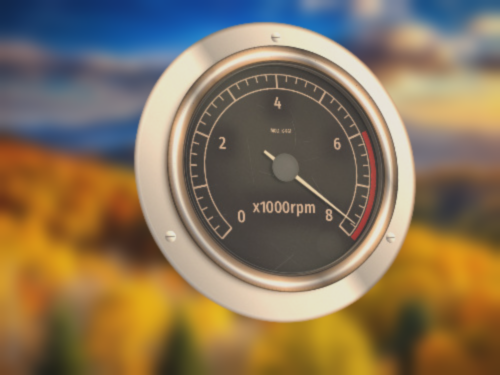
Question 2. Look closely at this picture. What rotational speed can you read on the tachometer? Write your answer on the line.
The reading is 7800 rpm
